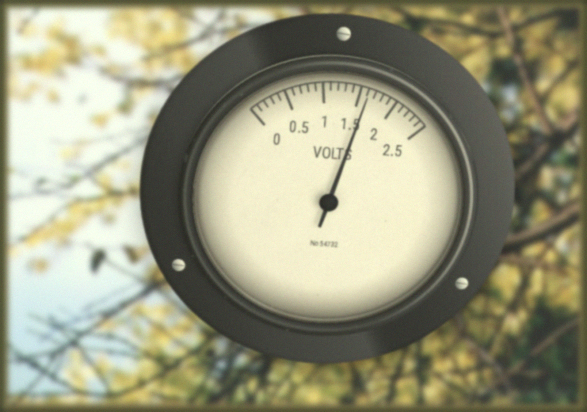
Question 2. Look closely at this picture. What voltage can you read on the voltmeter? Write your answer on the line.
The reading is 1.6 V
